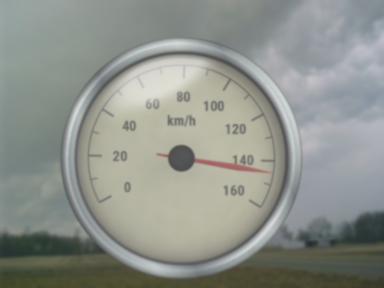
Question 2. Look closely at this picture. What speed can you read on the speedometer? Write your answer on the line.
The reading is 145 km/h
